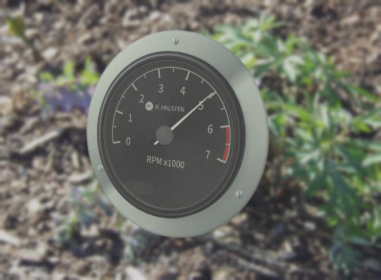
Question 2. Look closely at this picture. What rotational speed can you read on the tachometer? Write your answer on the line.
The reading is 5000 rpm
